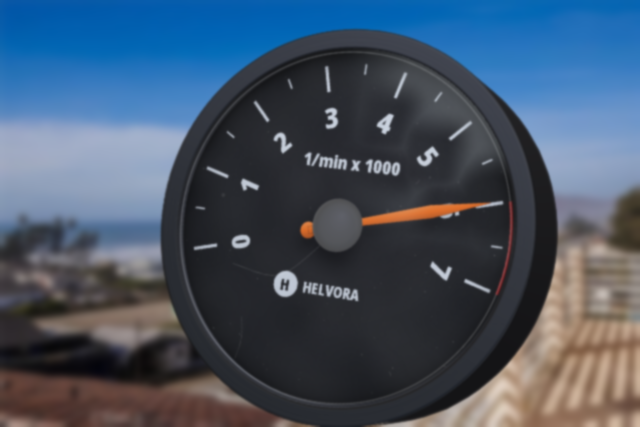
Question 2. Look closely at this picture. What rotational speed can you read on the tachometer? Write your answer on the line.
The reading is 6000 rpm
